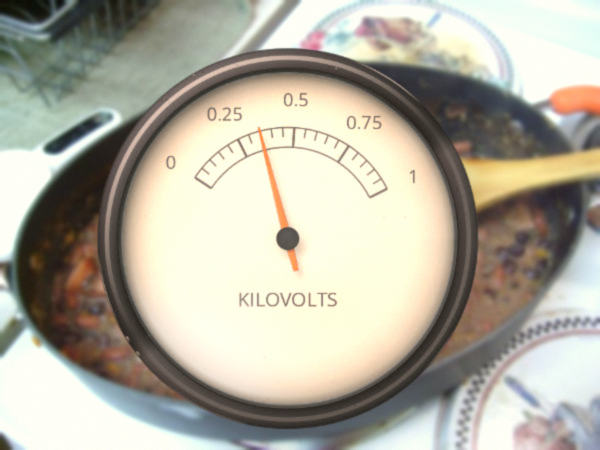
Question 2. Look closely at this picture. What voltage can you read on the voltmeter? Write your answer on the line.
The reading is 0.35 kV
